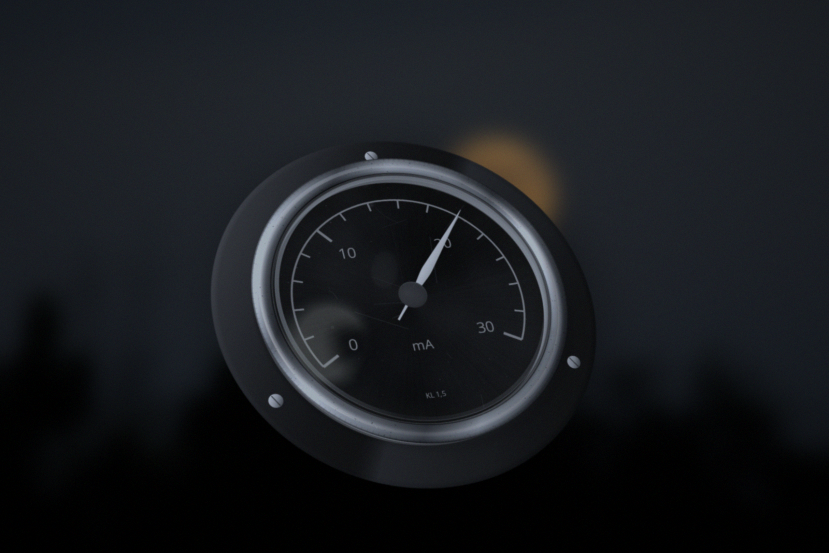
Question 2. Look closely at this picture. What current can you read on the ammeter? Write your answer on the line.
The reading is 20 mA
